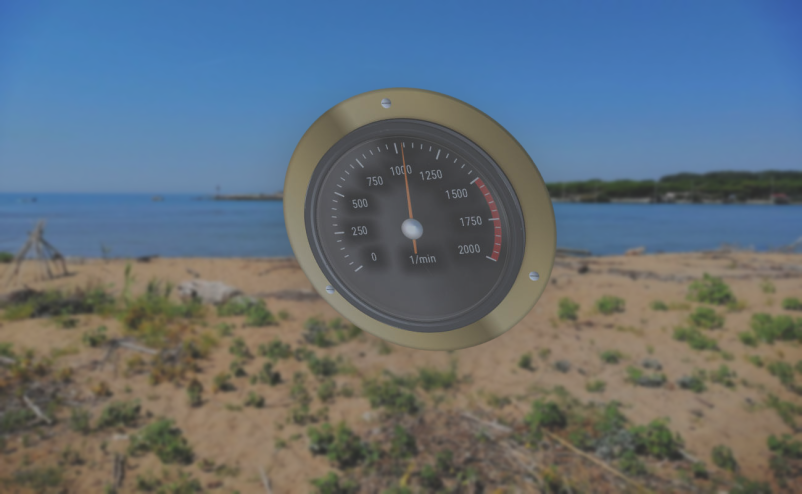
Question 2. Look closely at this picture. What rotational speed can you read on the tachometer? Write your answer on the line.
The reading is 1050 rpm
